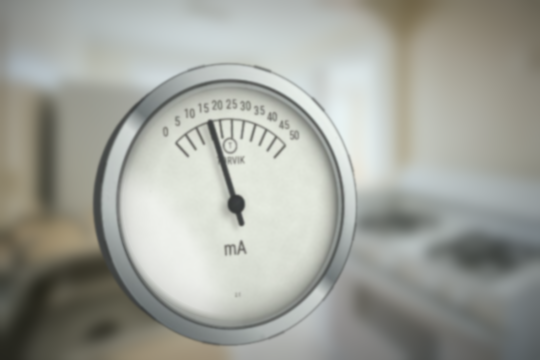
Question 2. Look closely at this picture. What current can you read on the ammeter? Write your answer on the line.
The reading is 15 mA
